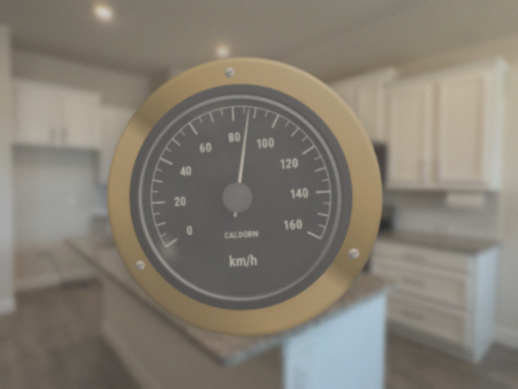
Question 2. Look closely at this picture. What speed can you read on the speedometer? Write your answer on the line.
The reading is 87.5 km/h
